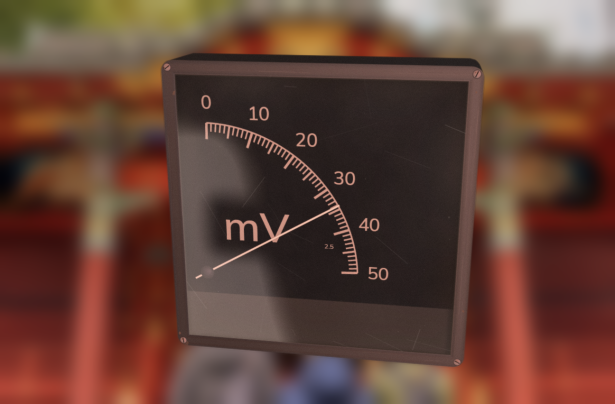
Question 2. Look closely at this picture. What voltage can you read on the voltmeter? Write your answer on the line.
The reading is 34 mV
